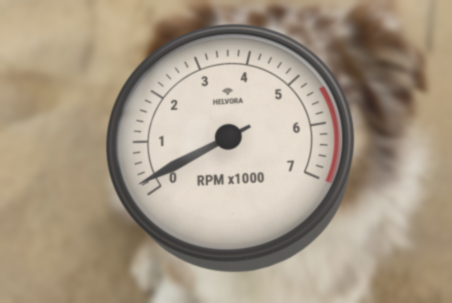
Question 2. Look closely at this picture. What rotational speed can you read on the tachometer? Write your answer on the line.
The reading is 200 rpm
